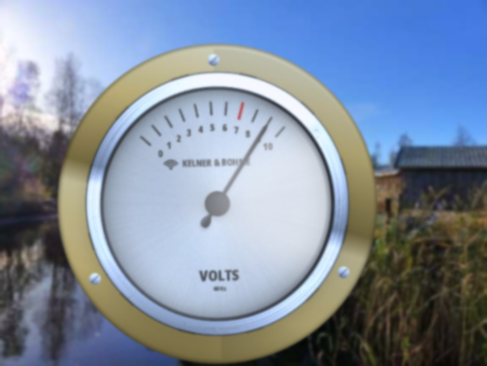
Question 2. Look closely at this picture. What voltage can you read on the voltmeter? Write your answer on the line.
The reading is 9 V
